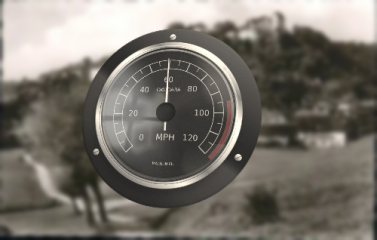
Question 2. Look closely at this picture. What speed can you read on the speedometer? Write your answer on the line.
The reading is 60 mph
